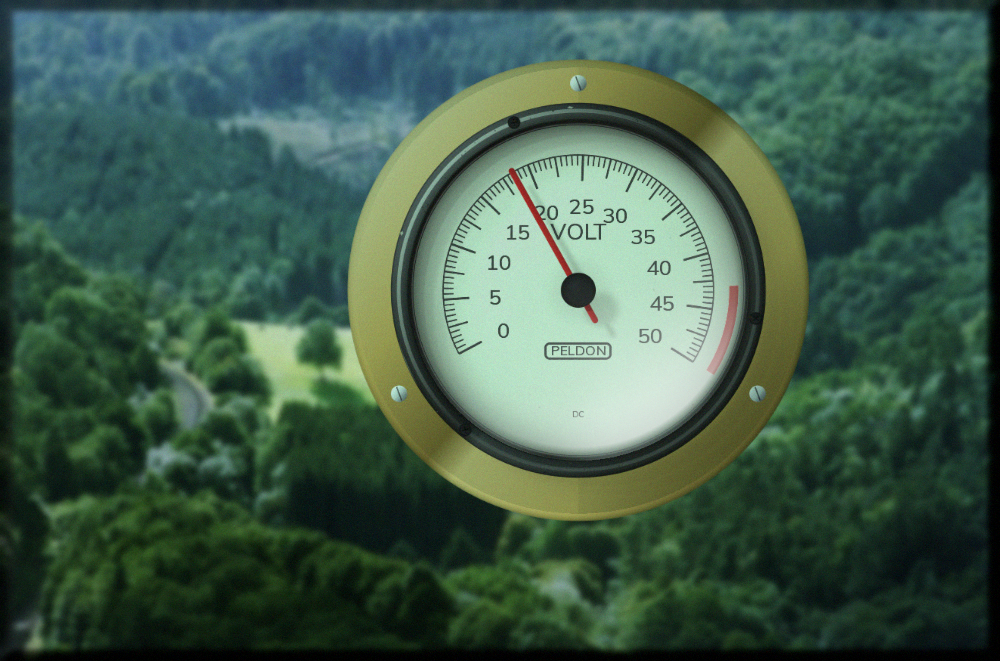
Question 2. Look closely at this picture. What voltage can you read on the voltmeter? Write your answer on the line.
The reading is 18.5 V
